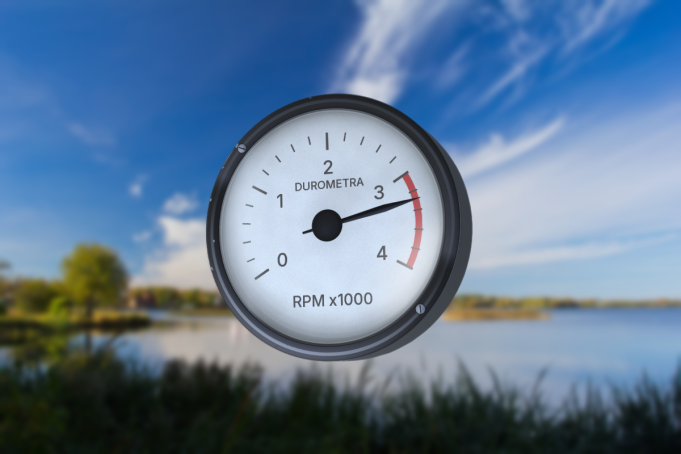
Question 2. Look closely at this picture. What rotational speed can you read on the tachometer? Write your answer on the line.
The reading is 3300 rpm
